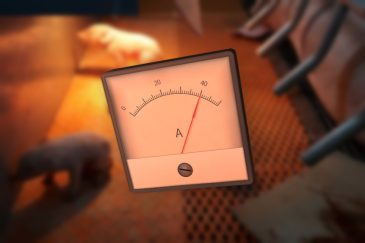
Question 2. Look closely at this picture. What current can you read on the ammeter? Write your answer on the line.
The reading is 40 A
